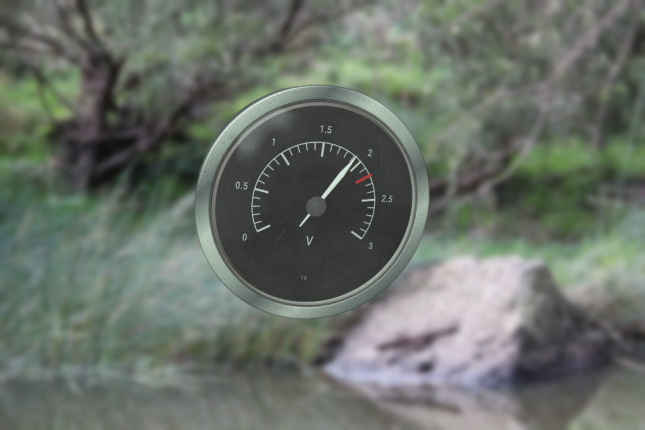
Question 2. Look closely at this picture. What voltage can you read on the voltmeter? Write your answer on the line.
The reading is 1.9 V
